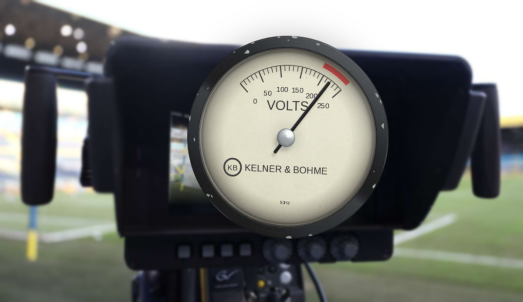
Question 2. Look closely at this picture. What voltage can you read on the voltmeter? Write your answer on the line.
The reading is 220 V
